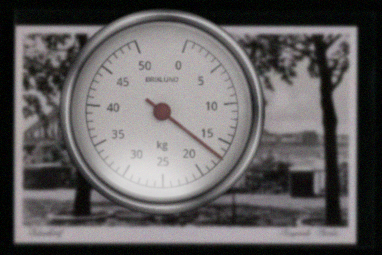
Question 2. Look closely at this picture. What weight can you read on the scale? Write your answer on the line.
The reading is 17 kg
